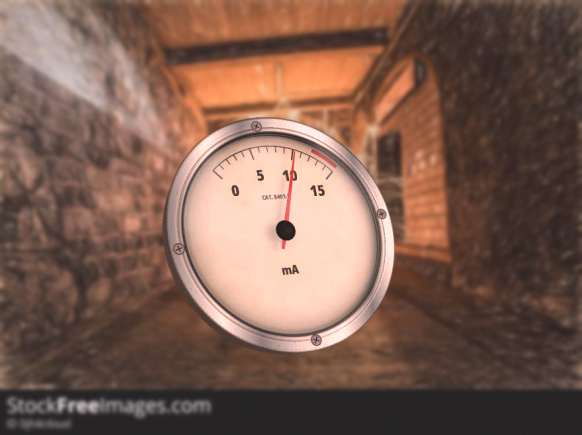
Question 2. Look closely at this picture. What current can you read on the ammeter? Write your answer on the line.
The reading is 10 mA
